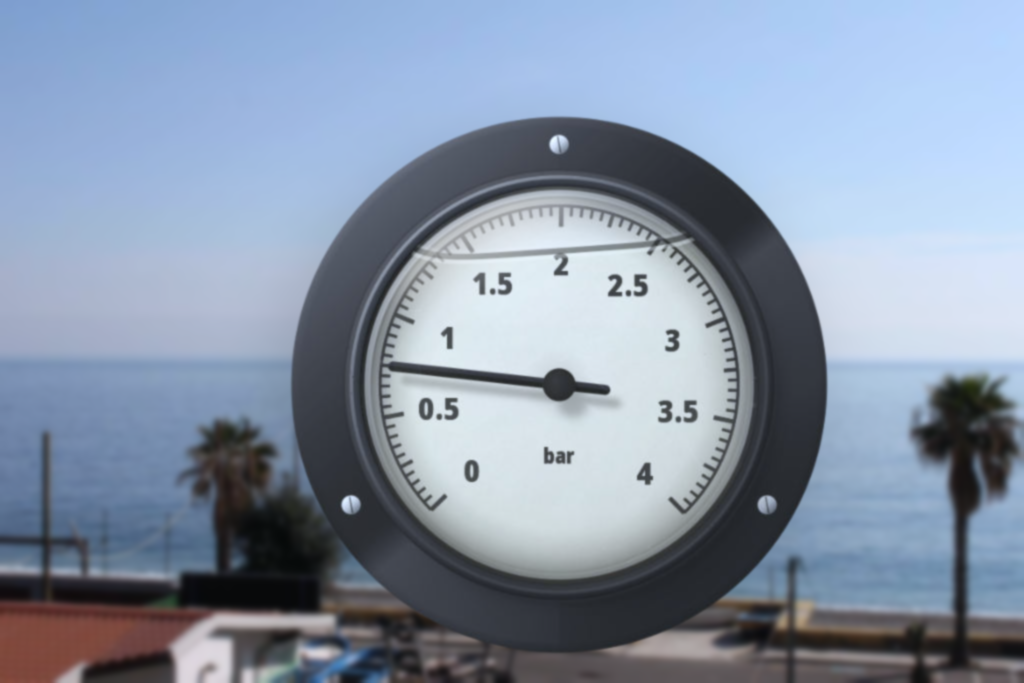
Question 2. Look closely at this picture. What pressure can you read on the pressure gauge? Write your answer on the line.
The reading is 0.75 bar
